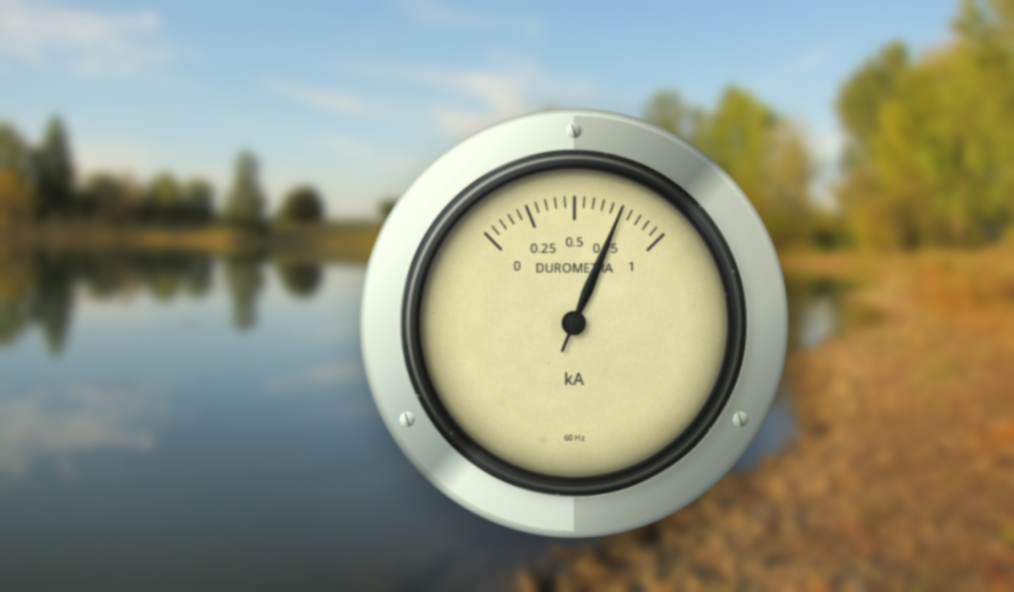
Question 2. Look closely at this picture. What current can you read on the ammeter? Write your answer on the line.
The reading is 0.75 kA
